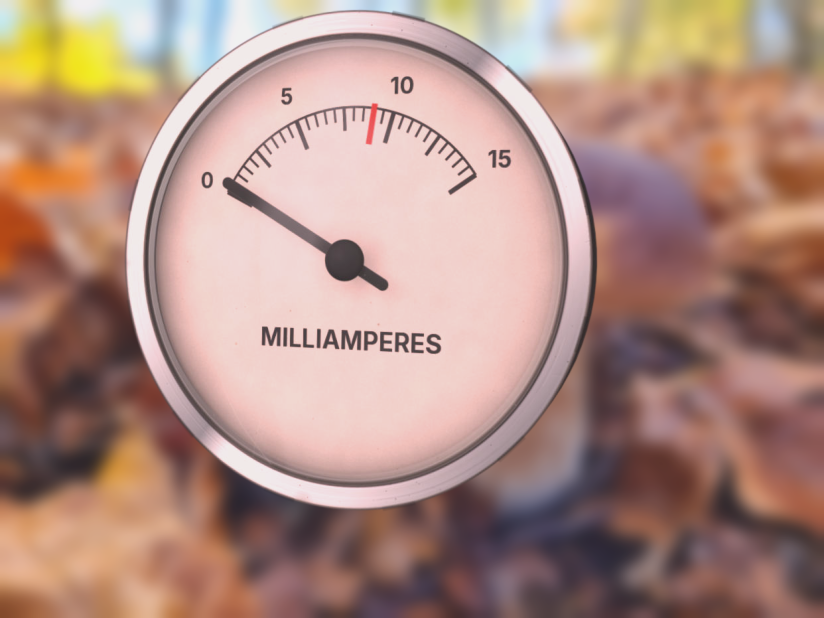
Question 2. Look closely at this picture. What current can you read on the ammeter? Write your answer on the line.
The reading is 0.5 mA
